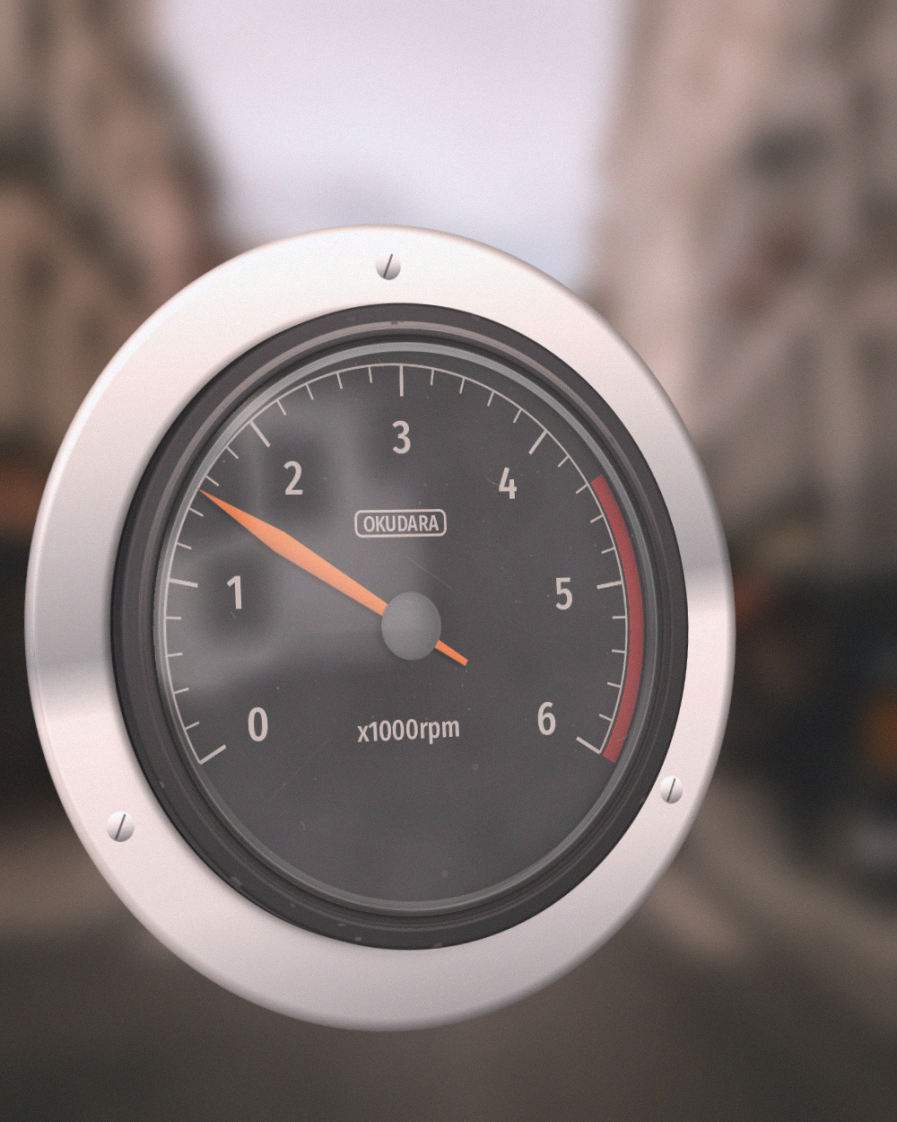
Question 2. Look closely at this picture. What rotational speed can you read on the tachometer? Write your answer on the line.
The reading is 1500 rpm
